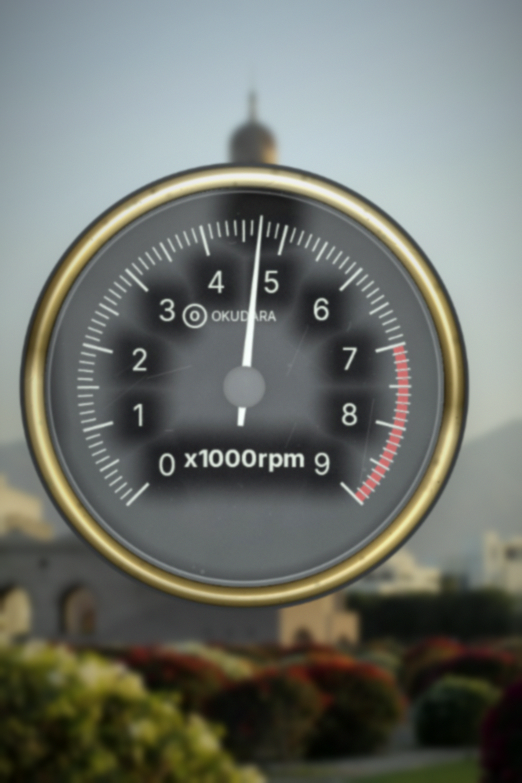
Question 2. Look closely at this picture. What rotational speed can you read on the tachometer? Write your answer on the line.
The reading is 4700 rpm
